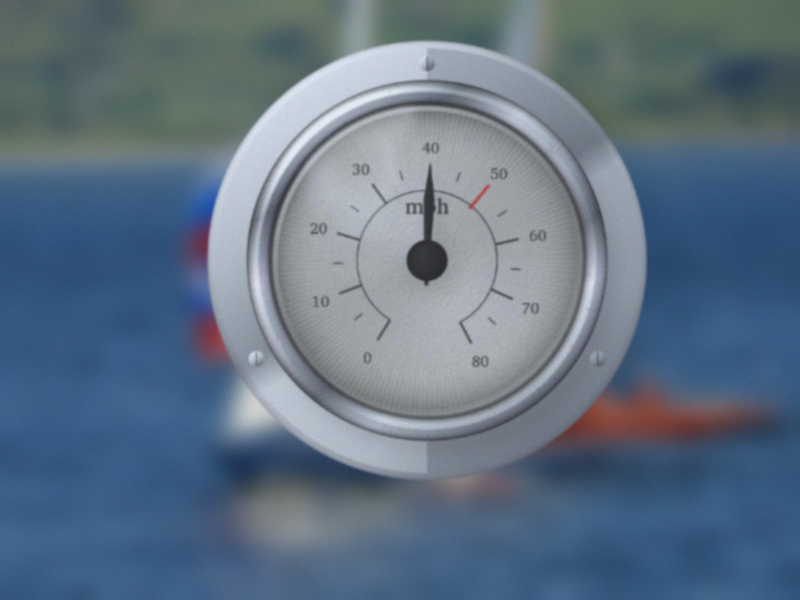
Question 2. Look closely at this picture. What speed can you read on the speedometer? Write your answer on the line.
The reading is 40 mph
